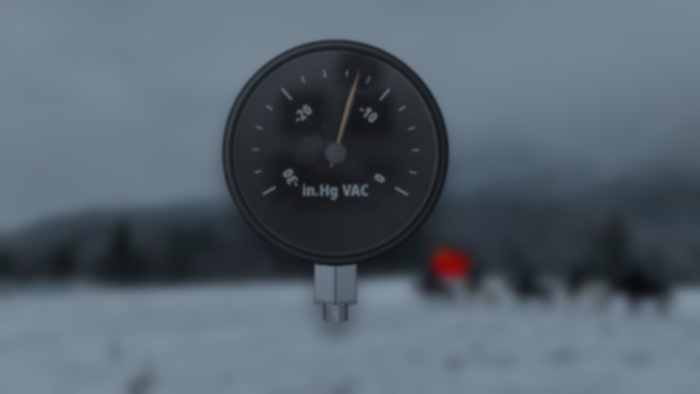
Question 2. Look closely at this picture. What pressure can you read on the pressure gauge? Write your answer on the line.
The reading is -13 inHg
